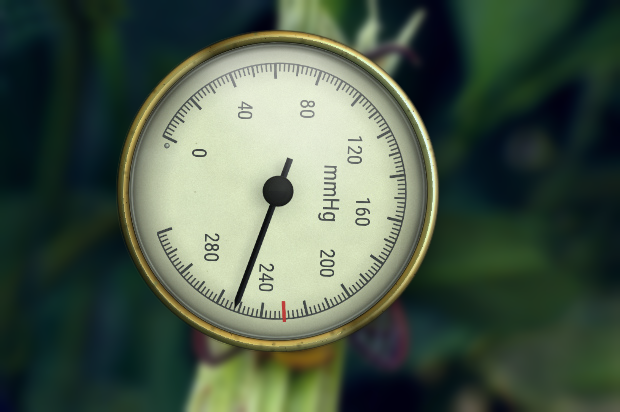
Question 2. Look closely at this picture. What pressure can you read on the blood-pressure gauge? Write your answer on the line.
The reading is 252 mmHg
